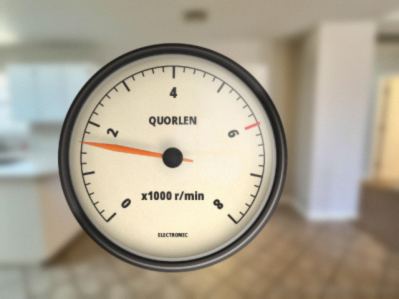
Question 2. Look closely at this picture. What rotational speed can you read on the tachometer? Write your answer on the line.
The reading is 1600 rpm
